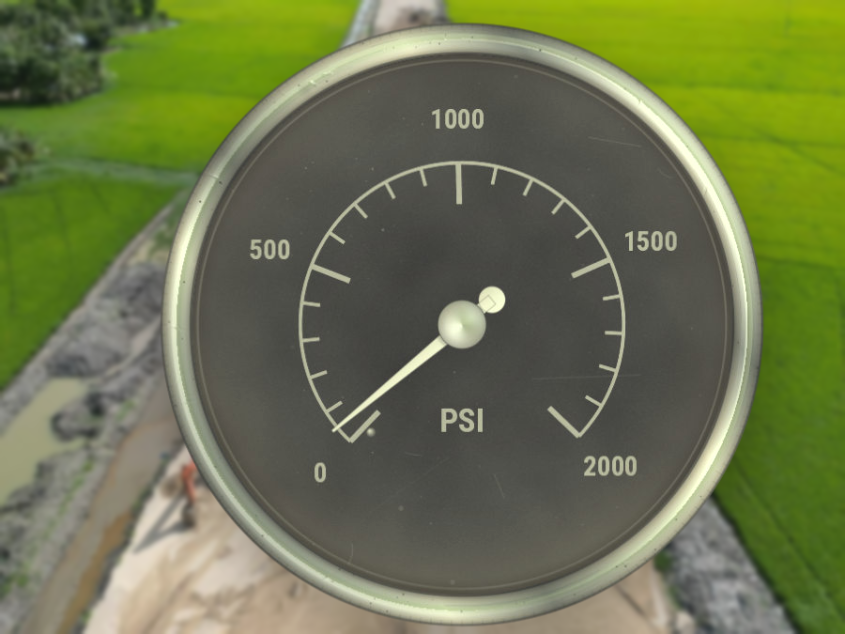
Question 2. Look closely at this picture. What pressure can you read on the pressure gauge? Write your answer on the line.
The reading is 50 psi
